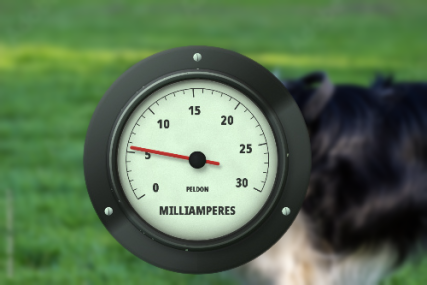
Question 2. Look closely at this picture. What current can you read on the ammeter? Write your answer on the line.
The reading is 5.5 mA
